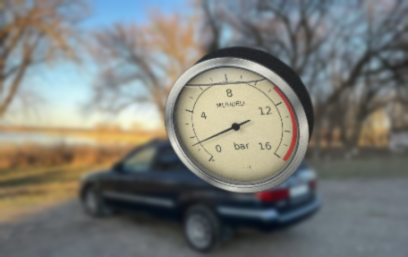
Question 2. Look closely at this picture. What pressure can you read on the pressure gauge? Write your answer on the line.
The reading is 1.5 bar
